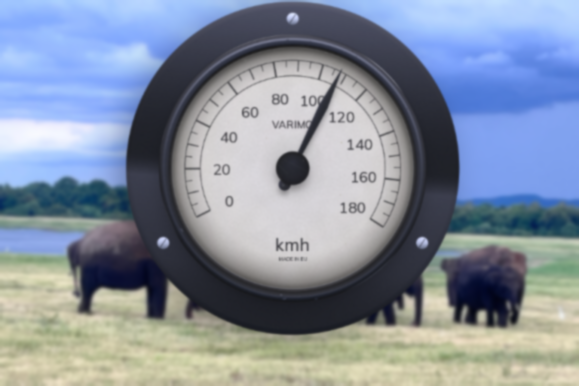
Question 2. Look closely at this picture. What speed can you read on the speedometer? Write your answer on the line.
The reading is 107.5 km/h
